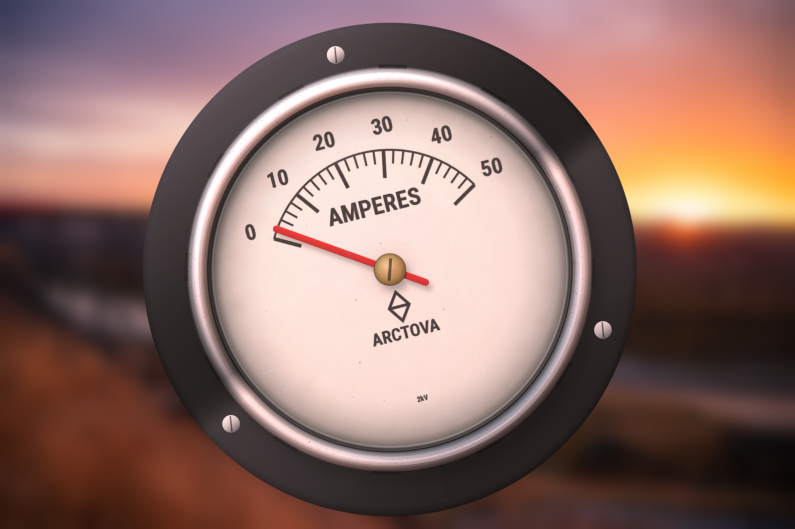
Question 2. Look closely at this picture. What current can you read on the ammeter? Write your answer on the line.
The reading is 2 A
